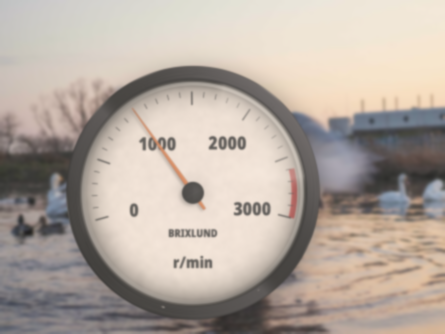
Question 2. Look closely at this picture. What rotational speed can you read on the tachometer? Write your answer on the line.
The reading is 1000 rpm
